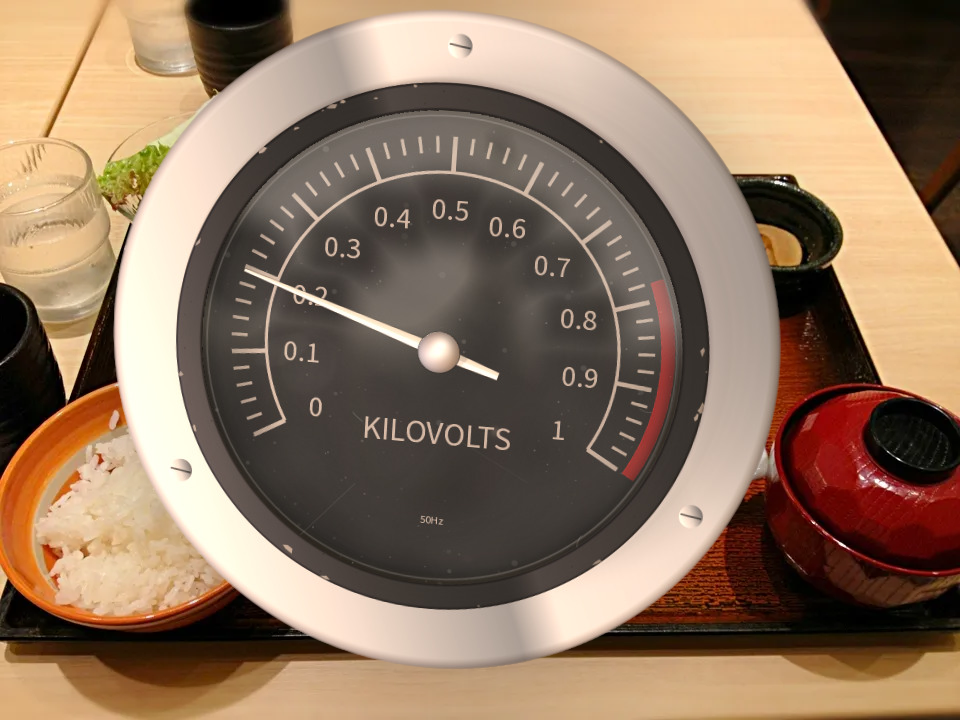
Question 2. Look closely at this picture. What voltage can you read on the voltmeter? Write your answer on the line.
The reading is 0.2 kV
